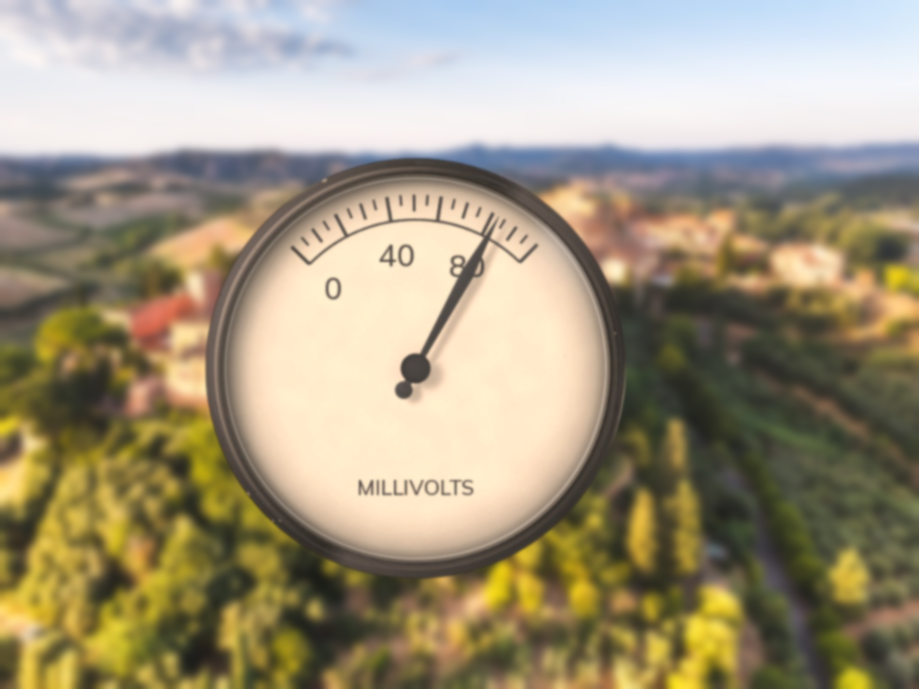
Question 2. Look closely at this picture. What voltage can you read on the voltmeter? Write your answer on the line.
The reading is 82.5 mV
